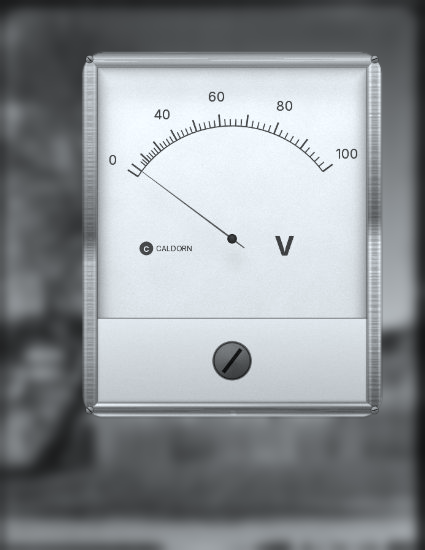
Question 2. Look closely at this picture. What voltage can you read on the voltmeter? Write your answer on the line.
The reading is 10 V
